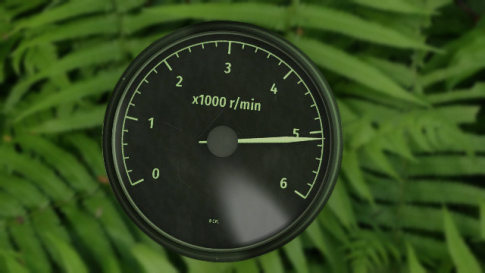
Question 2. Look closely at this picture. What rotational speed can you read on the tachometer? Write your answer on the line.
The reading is 5100 rpm
